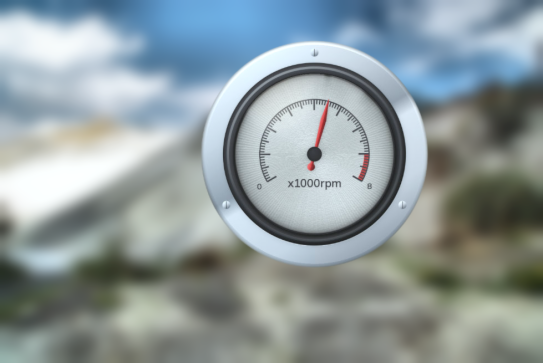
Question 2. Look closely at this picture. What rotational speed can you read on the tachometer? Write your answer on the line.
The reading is 4500 rpm
